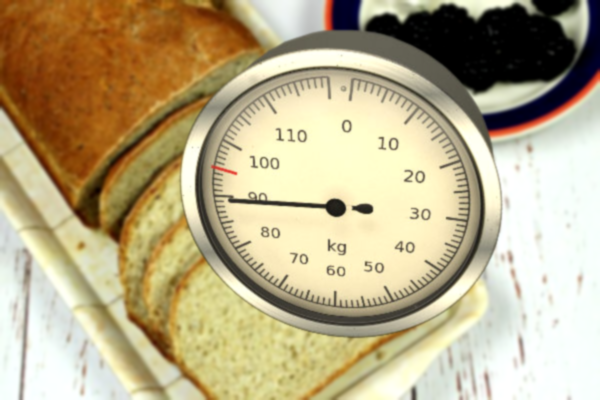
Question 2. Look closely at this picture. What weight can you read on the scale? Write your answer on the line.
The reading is 90 kg
